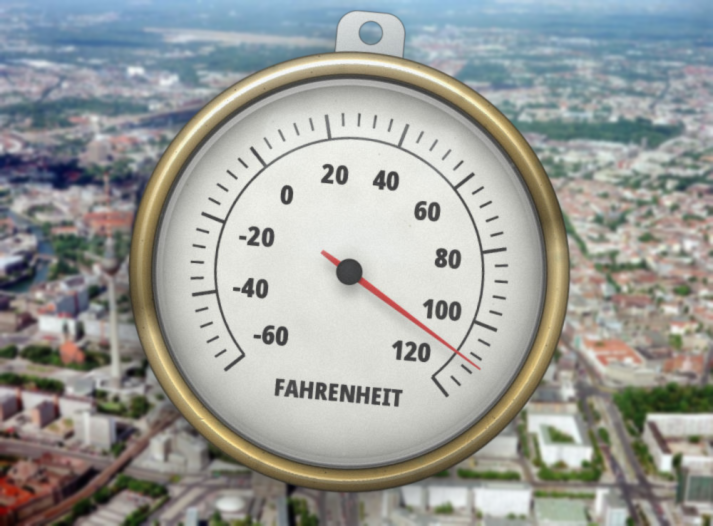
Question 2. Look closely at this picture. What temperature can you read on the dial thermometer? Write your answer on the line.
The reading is 110 °F
